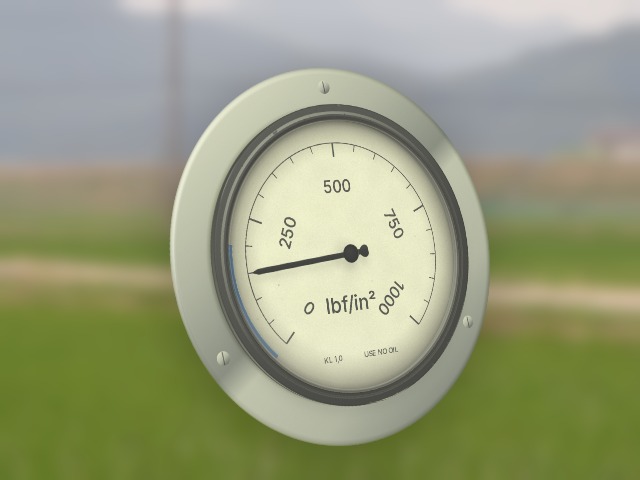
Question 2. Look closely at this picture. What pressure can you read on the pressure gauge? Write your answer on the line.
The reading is 150 psi
